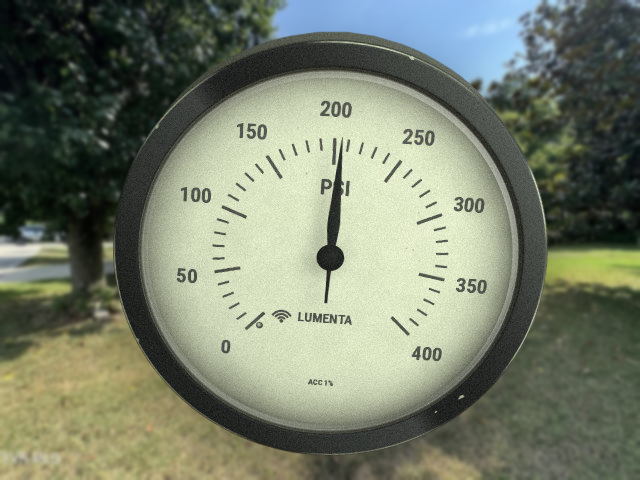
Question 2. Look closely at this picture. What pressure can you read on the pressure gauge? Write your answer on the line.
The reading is 205 psi
